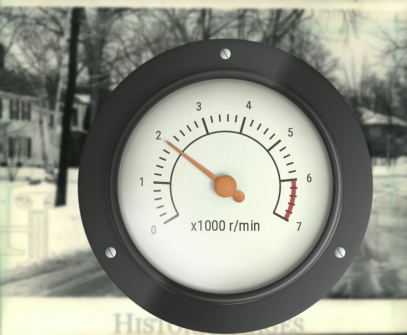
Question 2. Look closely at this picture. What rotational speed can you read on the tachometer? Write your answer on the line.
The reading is 2000 rpm
